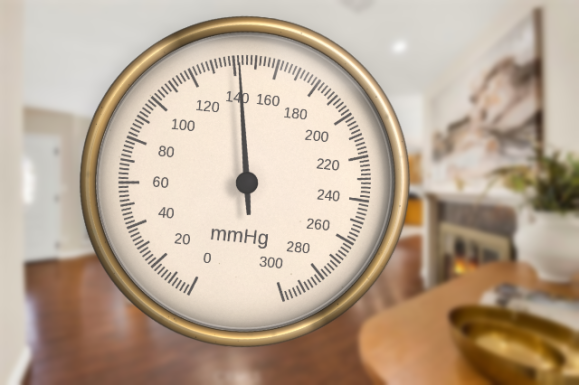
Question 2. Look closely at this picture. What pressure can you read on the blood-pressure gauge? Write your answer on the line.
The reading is 142 mmHg
